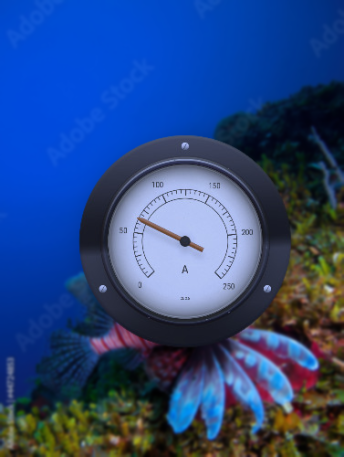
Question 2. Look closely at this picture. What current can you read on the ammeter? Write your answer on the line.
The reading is 65 A
